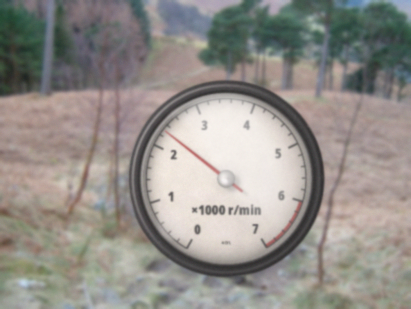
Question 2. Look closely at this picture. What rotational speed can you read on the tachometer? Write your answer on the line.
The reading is 2300 rpm
